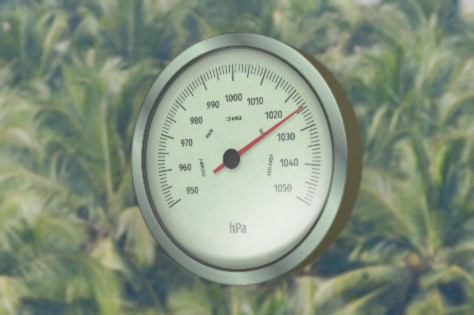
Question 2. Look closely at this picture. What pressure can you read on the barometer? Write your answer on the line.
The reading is 1025 hPa
